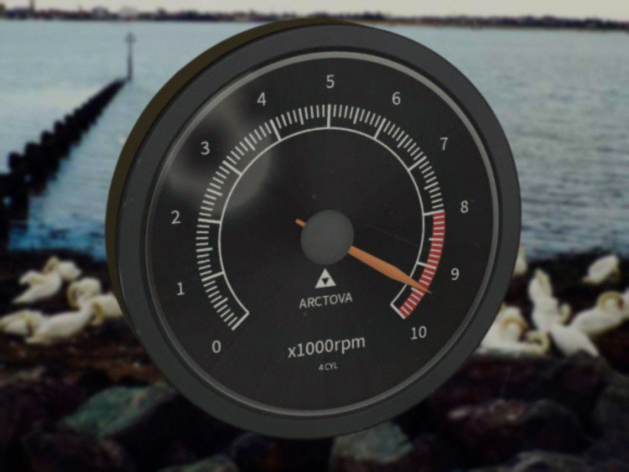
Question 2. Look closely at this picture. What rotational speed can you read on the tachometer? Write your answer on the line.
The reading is 9400 rpm
